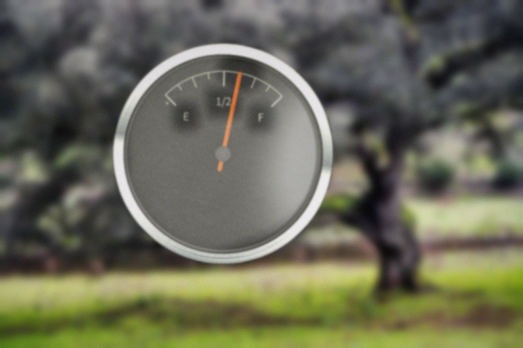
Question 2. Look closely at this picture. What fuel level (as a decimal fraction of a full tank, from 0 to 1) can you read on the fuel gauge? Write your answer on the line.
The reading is 0.625
